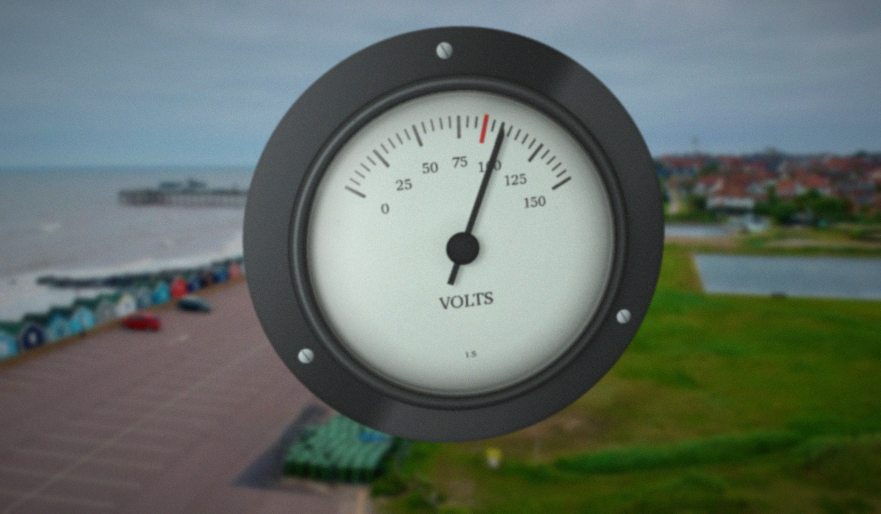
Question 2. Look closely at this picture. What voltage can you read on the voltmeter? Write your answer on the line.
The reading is 100 V
